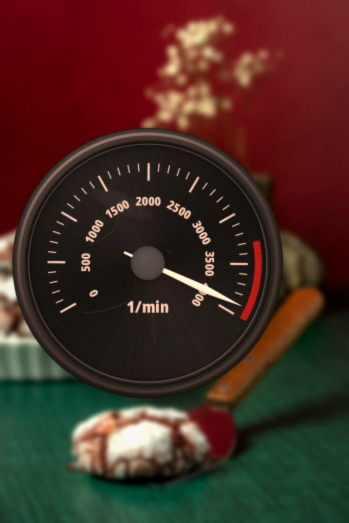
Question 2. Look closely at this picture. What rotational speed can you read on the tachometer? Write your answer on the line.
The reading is 3900 rpm
